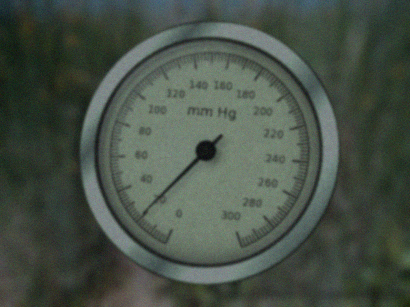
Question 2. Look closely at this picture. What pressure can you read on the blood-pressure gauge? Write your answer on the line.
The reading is 20 mmHg
